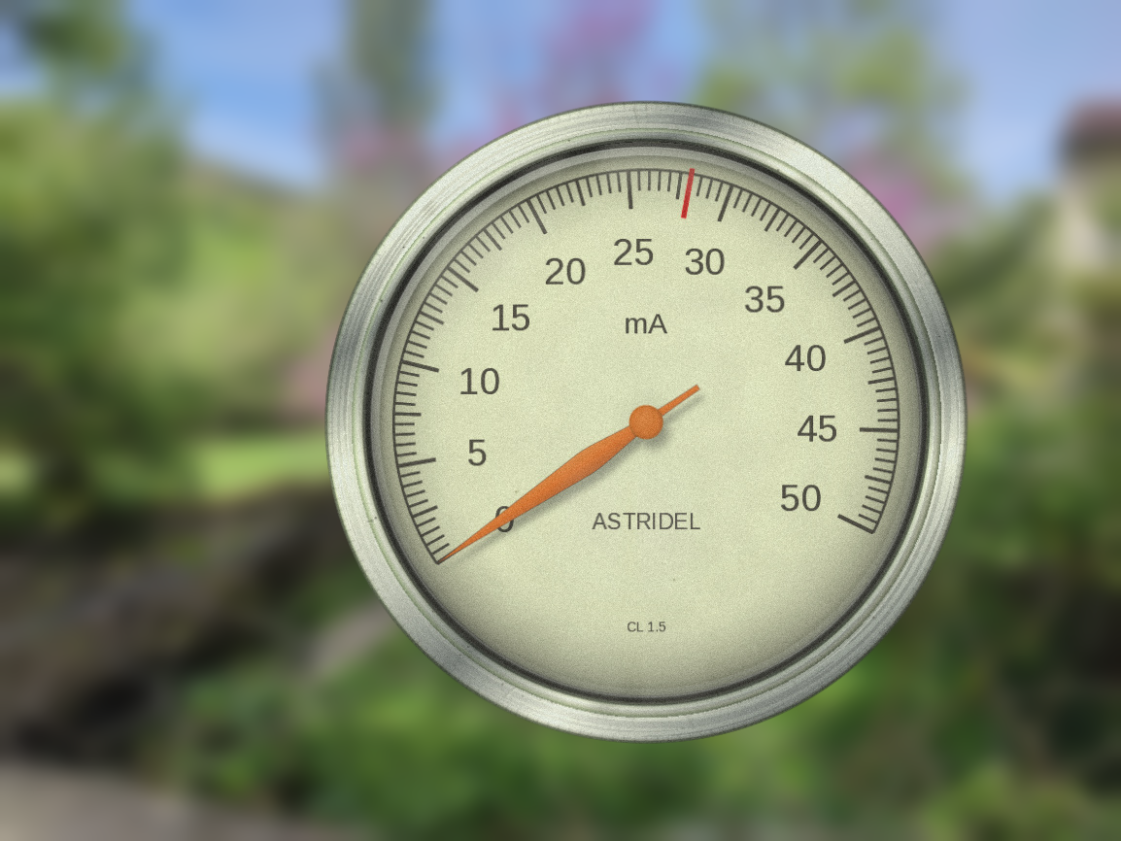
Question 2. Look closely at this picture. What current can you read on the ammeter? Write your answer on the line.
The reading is 0 mA
